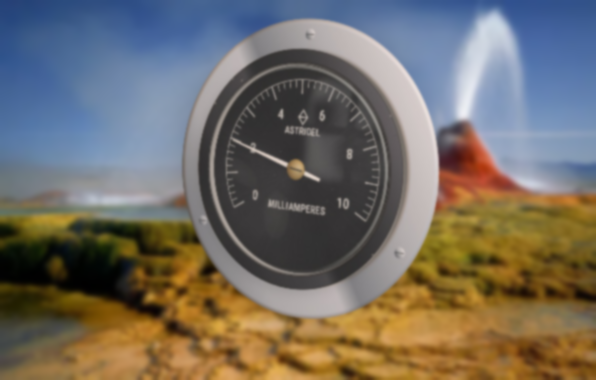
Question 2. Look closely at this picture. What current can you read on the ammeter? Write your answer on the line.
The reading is 2 mA
